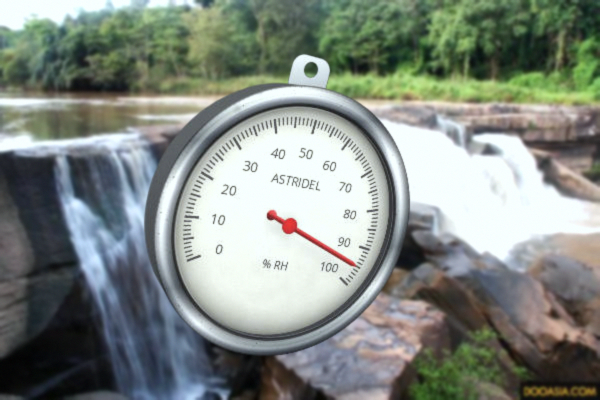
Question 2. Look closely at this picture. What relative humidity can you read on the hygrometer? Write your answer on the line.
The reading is 95 %
